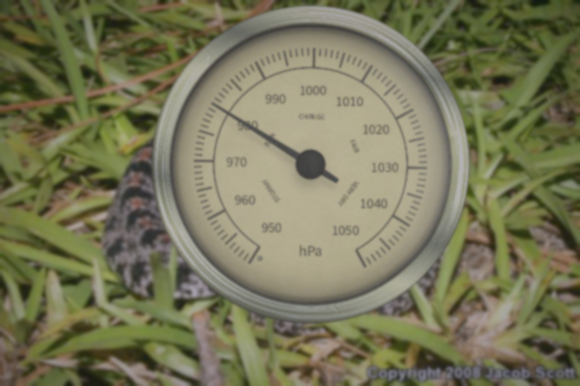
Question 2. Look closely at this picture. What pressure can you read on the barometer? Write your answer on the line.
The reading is 980 hPa
